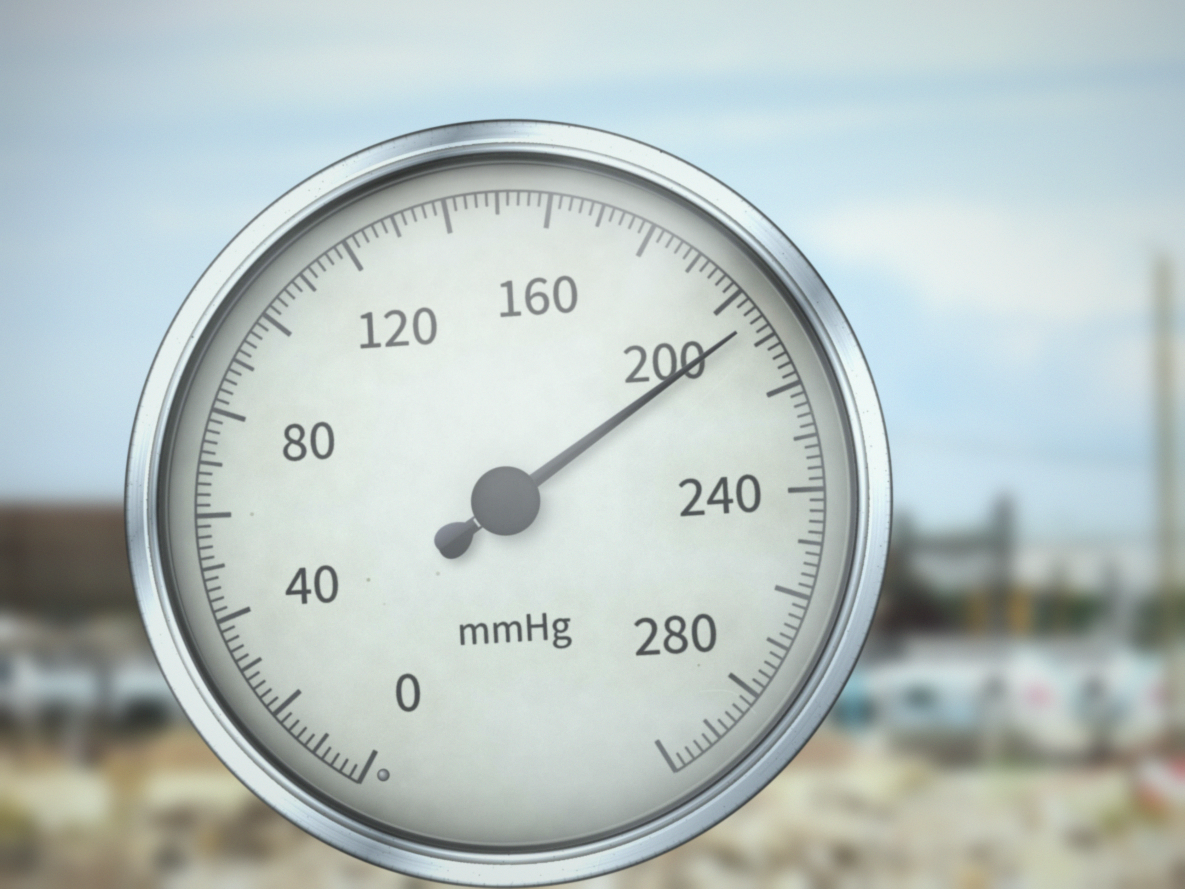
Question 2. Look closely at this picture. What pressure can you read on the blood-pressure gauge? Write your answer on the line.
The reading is 206 mmHg
